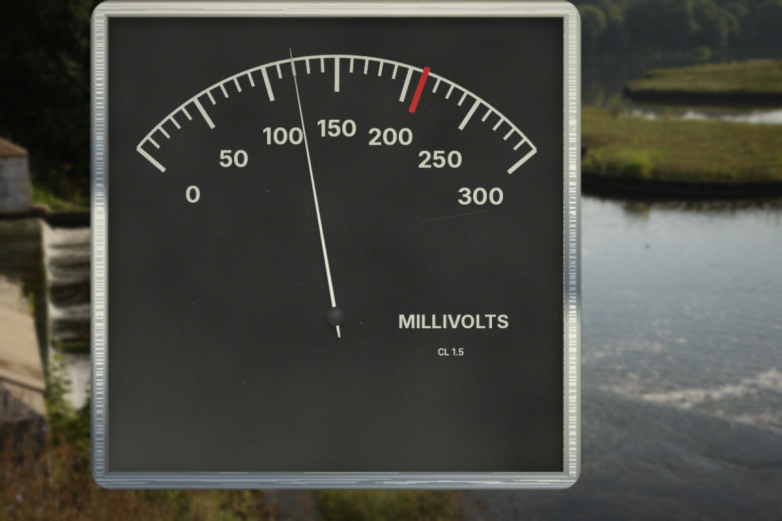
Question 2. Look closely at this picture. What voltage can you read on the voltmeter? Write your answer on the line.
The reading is 120 mV
